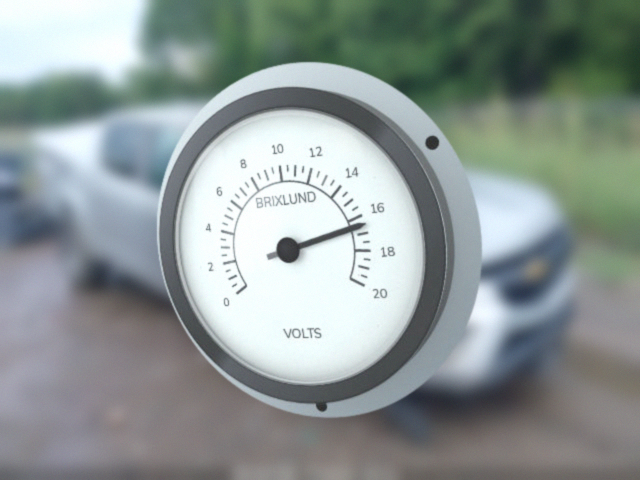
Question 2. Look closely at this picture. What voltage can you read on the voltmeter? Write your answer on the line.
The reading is 16.5 V
